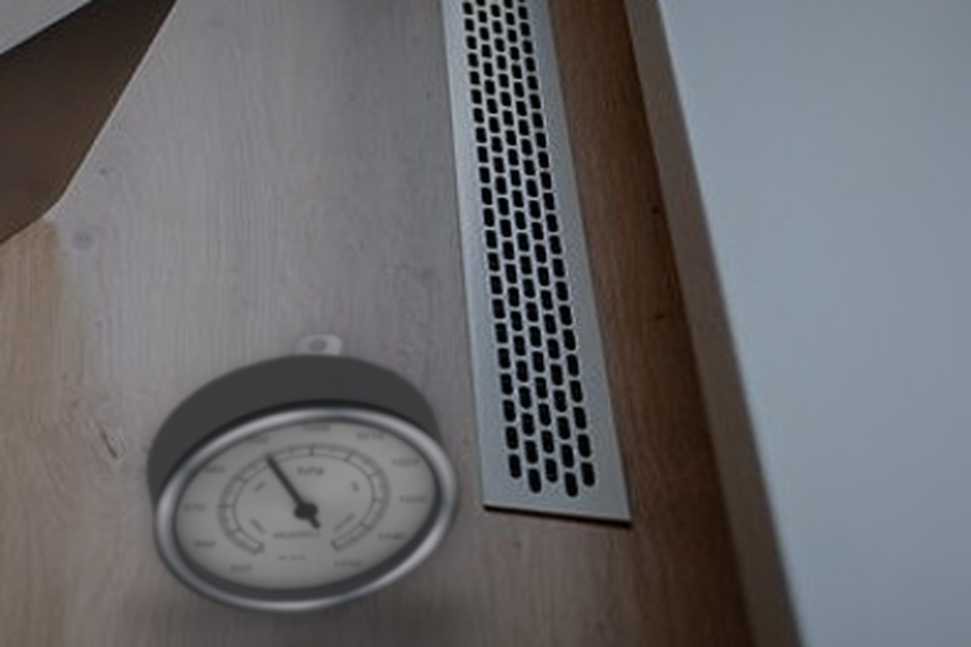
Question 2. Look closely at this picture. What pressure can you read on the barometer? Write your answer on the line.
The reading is 990 hPa
